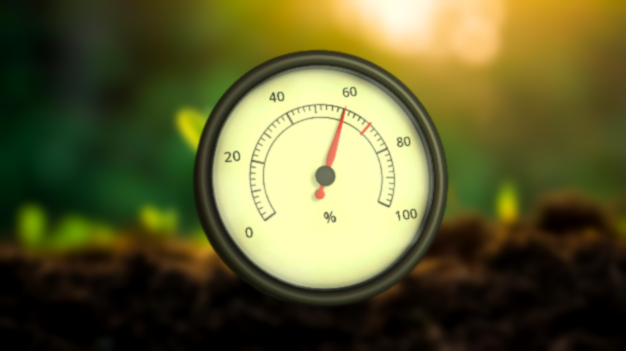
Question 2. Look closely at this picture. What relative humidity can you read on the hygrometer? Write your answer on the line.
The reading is 60 %
